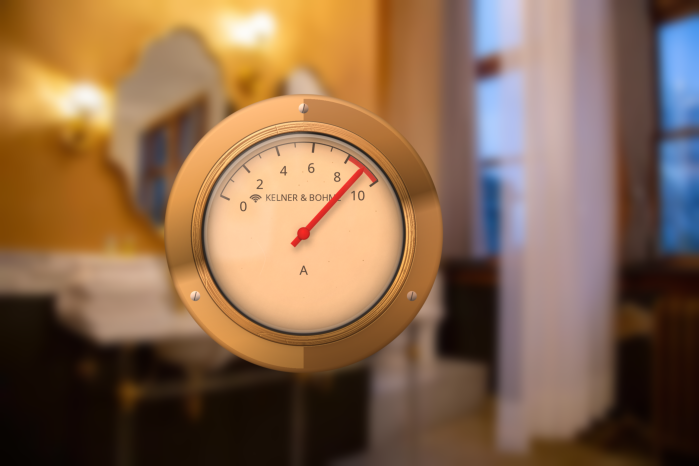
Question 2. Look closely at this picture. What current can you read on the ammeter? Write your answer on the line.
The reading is 9 A
